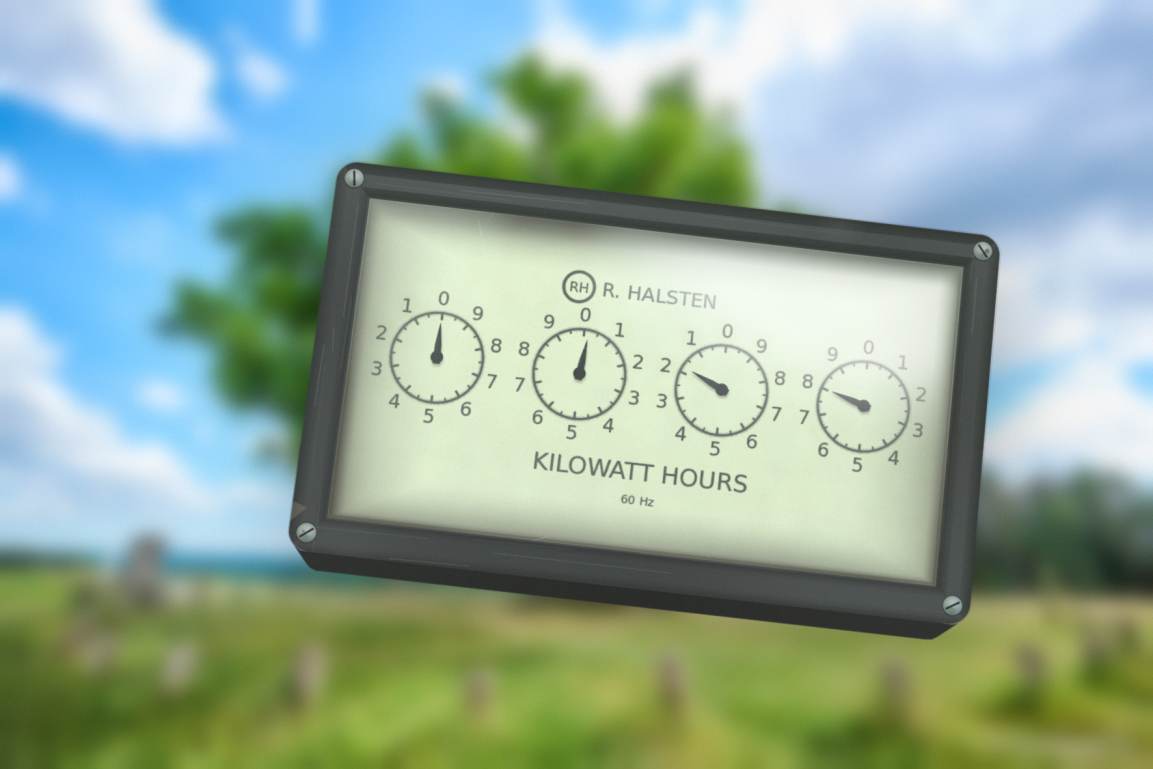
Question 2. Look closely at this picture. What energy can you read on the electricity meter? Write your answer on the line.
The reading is 18 kWh
